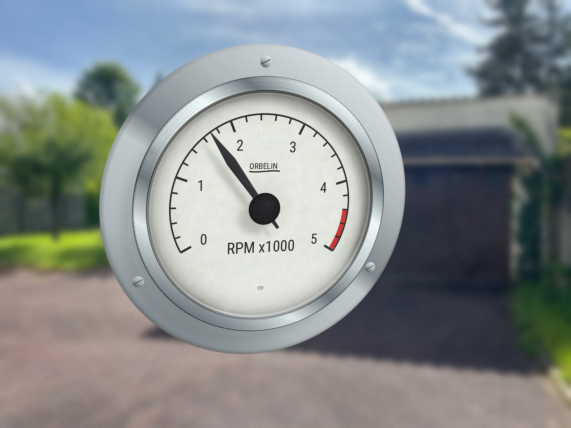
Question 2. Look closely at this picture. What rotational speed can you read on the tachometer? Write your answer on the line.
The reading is 1700 rpm
